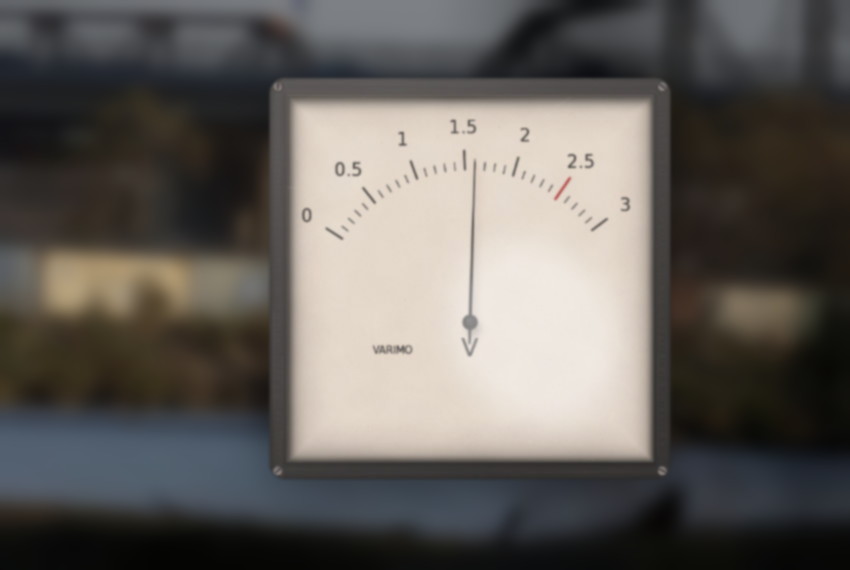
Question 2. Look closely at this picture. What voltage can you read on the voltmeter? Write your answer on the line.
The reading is 1.6 V
